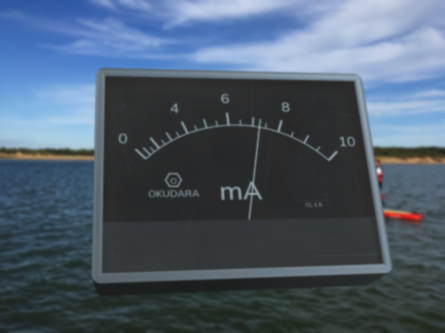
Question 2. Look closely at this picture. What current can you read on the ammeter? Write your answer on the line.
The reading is 7.25 mA
